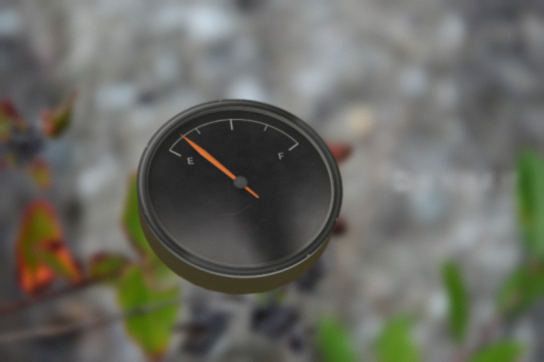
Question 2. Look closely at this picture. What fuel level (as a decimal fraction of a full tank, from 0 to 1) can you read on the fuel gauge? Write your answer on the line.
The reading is 0.125
